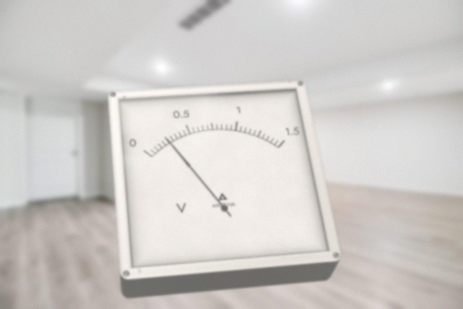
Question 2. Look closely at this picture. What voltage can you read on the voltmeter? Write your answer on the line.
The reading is 0.25 V
